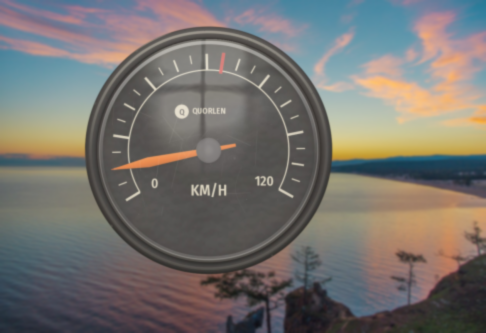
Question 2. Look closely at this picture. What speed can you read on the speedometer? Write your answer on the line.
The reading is 10 km/h
